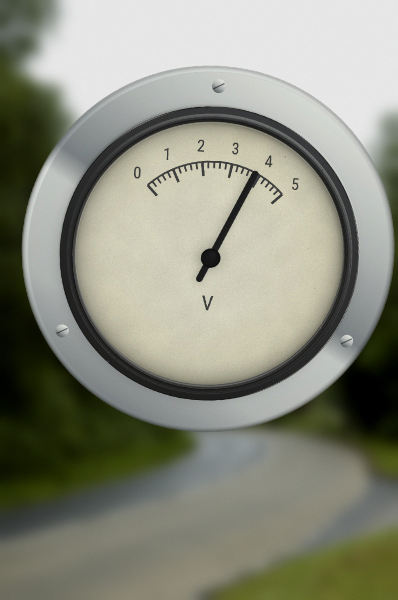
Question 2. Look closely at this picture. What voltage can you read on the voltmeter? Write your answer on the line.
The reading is 3.8 V
